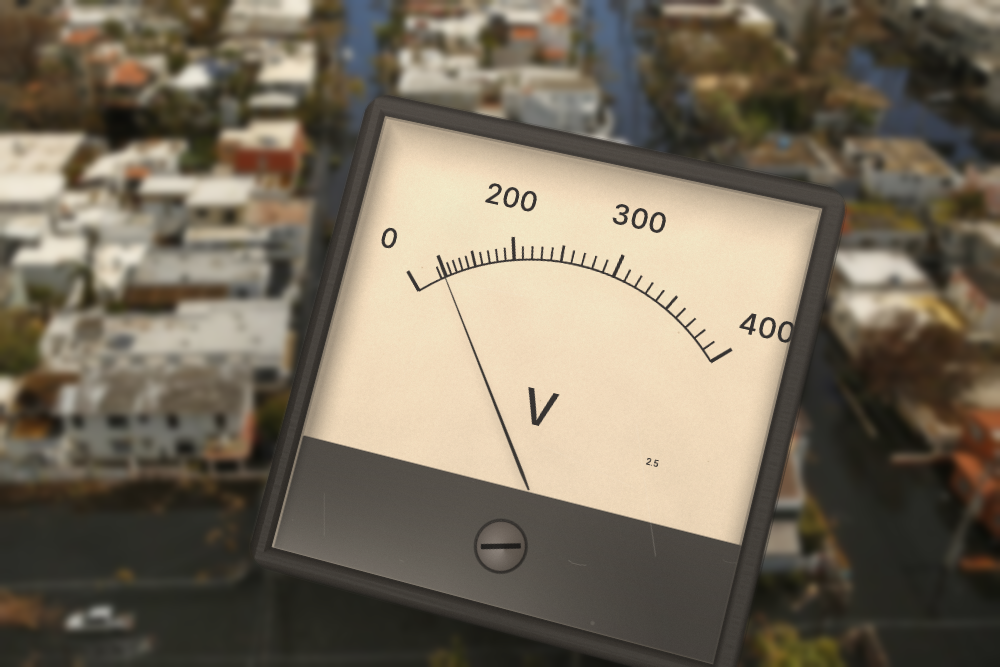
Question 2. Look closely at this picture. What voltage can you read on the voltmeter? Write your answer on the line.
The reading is 100 V
